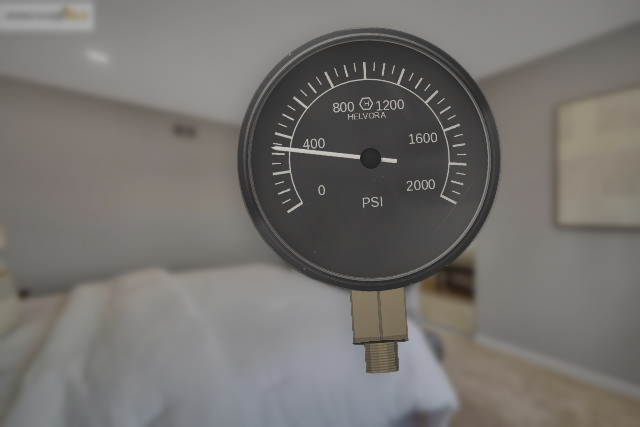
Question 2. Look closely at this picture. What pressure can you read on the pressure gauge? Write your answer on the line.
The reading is 325 psi
